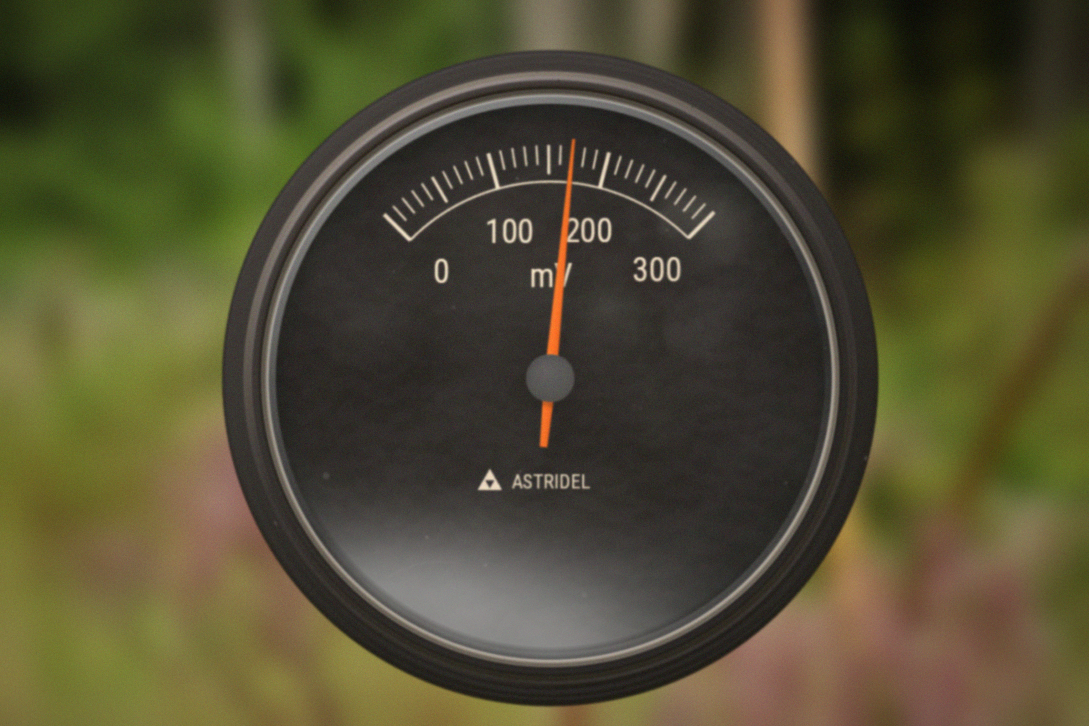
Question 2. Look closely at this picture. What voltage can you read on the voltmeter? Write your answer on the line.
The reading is 170 mV
